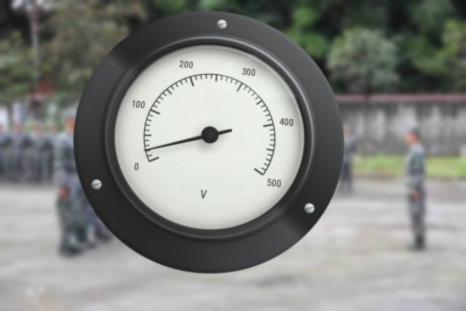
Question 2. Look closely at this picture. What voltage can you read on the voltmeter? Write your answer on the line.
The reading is 20 V
